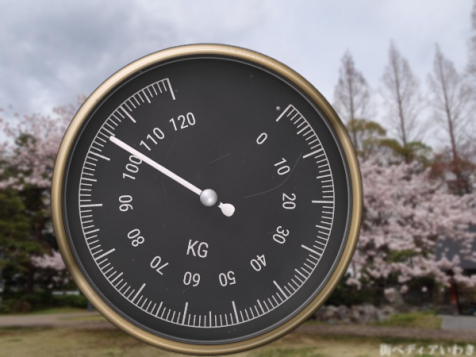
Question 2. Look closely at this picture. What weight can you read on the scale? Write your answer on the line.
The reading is 104 kg
